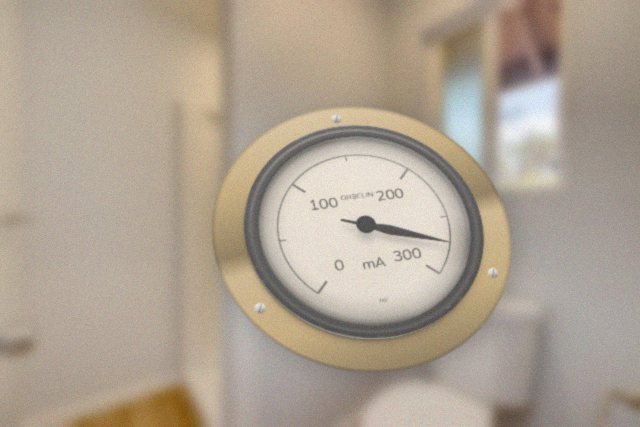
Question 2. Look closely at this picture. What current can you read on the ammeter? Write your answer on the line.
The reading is 275 mA
